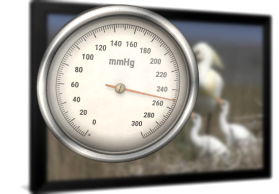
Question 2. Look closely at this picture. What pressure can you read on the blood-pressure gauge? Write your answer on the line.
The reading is 250 mmHg
